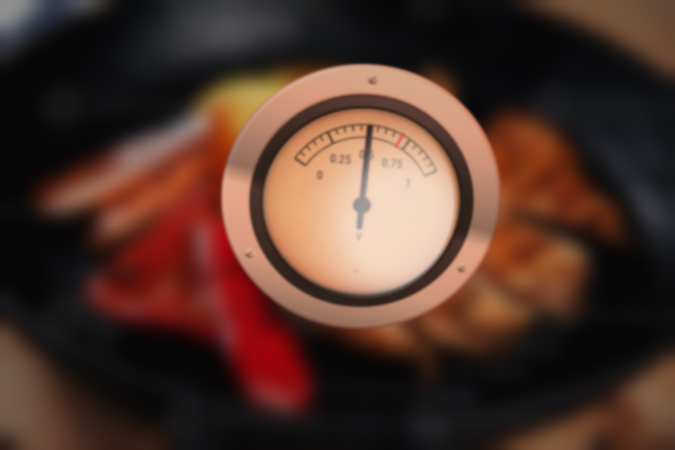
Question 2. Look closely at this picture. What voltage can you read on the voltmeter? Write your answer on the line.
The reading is 0.5 V
